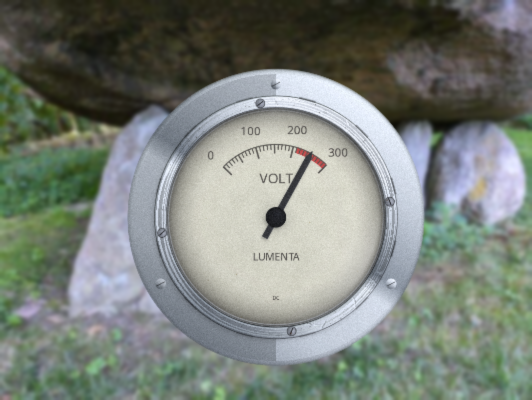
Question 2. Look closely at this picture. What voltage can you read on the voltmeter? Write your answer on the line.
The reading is 250 V
